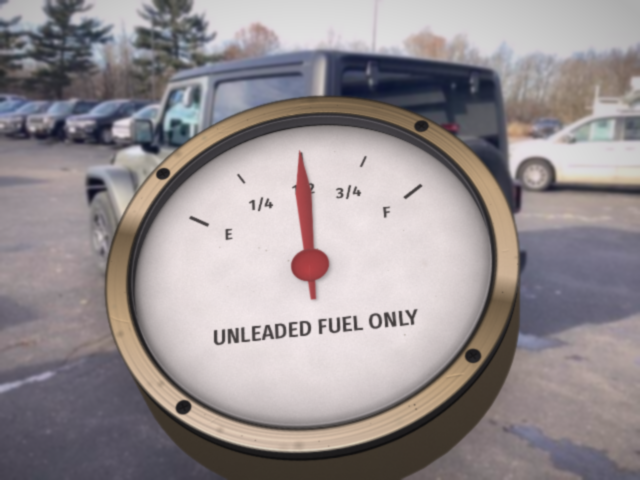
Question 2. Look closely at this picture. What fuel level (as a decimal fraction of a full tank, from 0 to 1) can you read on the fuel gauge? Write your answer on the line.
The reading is 0.5
